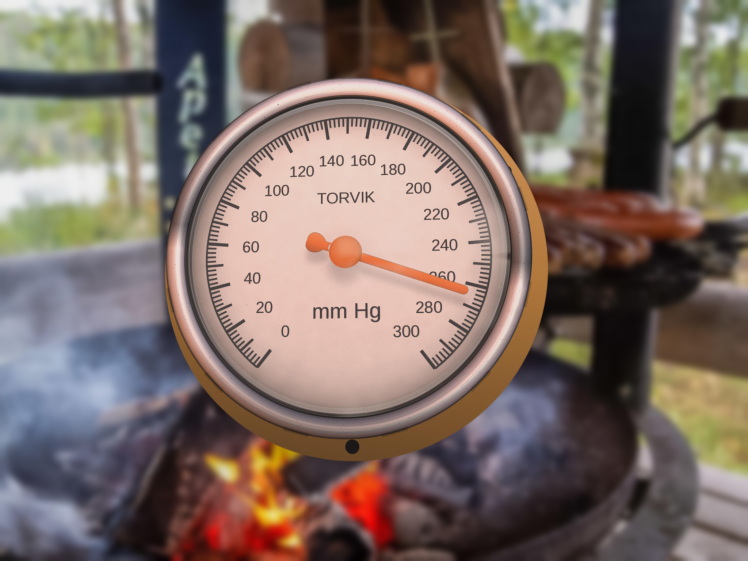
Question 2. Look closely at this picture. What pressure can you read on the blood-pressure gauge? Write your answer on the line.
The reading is 264 mmHg
